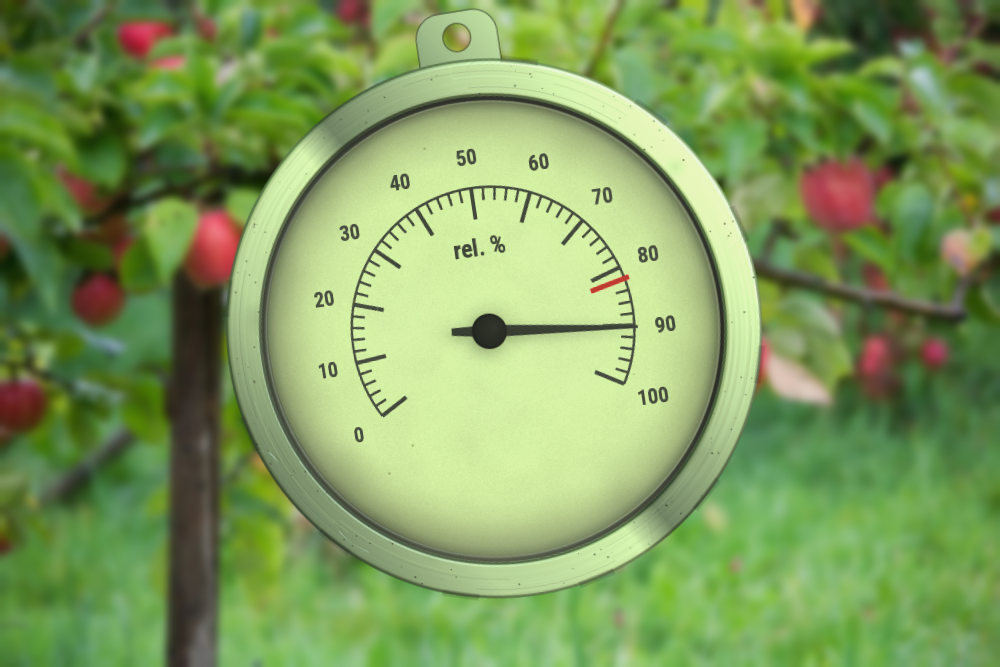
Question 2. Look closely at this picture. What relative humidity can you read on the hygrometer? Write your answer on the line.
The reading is 90 %
